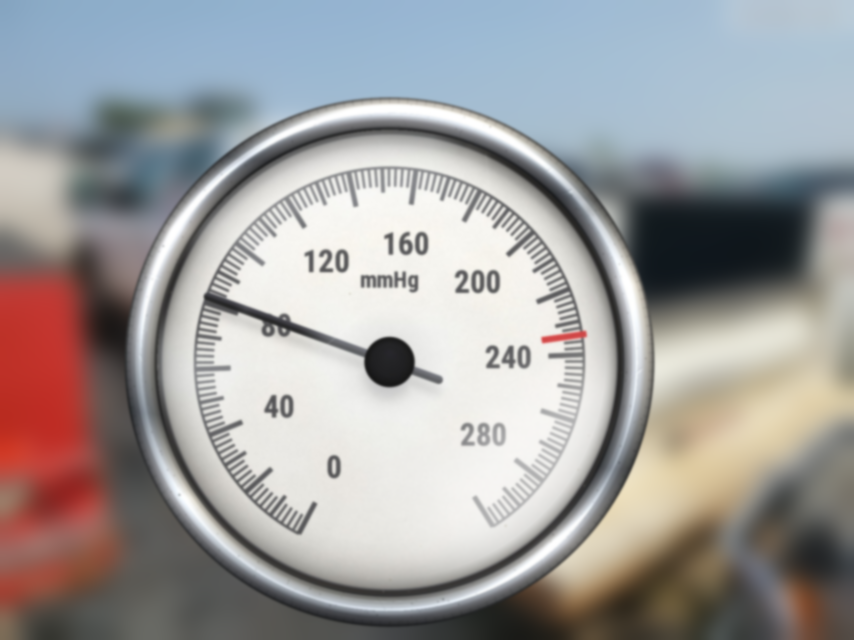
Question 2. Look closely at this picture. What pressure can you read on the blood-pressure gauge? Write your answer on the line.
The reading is 82 mmHg
